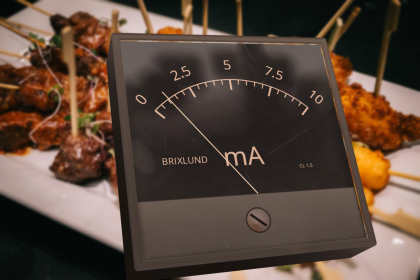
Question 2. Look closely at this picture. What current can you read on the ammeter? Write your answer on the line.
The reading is 1 mA
